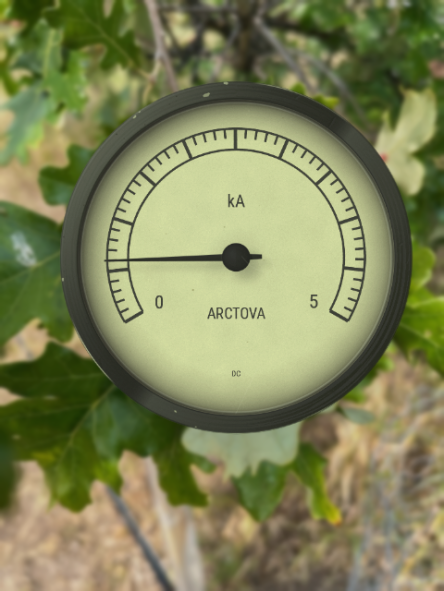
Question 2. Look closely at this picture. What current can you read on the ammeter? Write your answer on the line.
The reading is 0.6 kA
